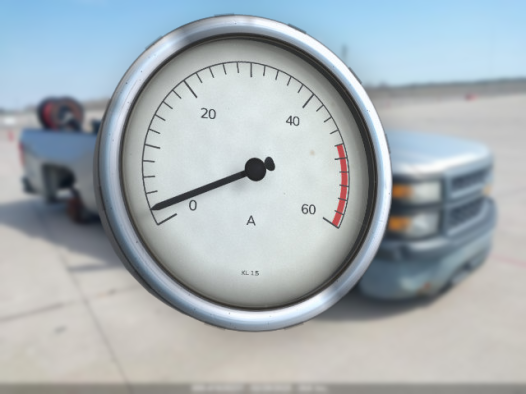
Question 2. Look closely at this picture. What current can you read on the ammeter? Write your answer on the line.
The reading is 2 A
